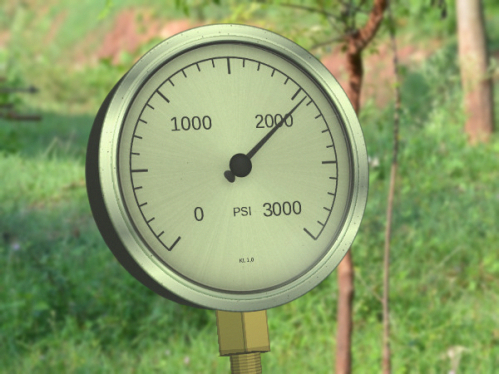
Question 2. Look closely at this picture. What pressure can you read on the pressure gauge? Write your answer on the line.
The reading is 2050 psi
